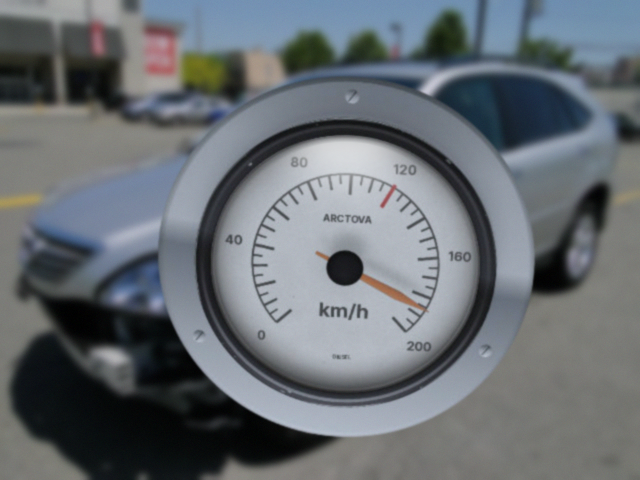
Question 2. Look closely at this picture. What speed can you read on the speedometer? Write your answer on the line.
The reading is 185 km/h
